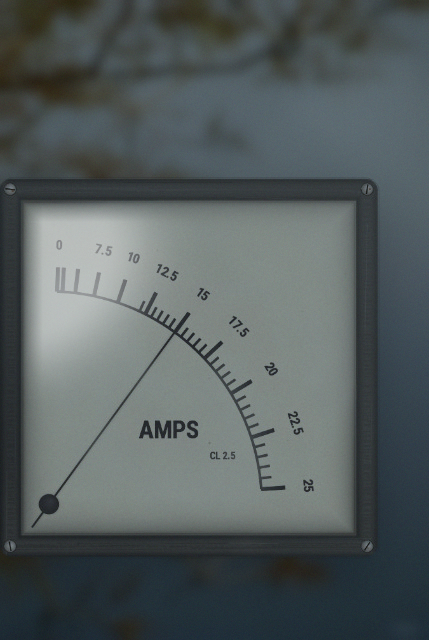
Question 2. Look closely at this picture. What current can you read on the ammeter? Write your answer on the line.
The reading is 15 A
